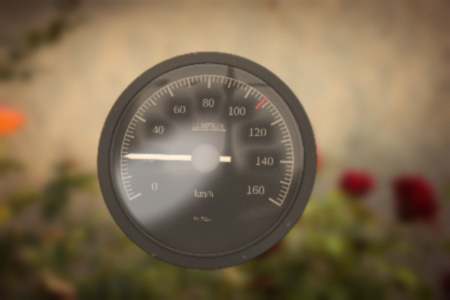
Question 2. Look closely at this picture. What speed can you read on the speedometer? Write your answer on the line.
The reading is 20 km/h
